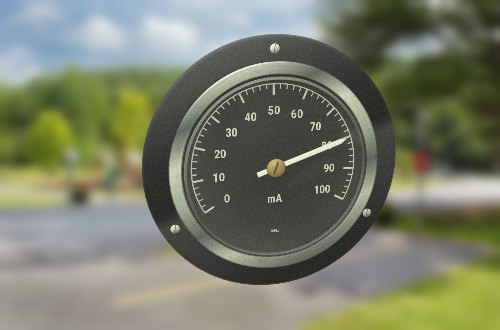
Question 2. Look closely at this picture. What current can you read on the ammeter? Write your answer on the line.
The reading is 80 mA
